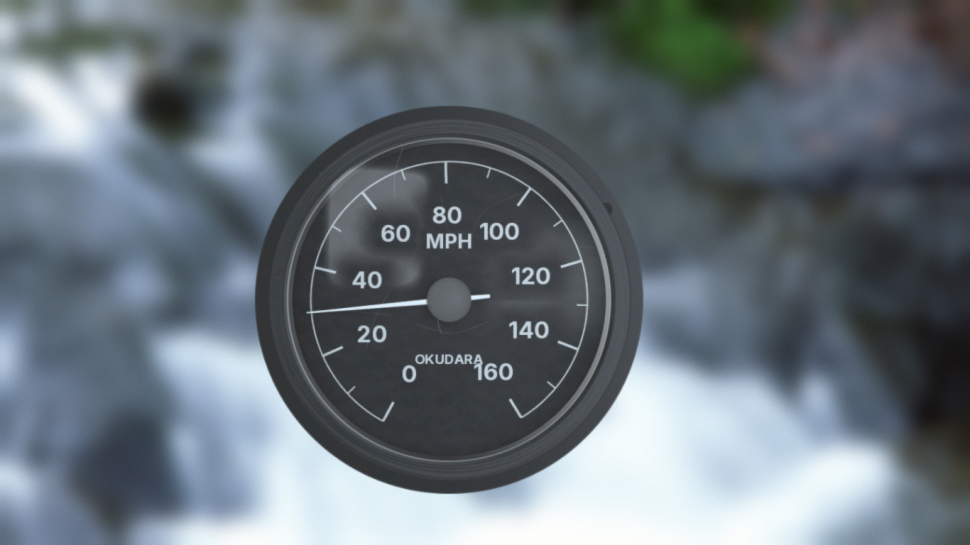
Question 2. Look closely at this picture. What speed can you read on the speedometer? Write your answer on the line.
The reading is 30 mph
